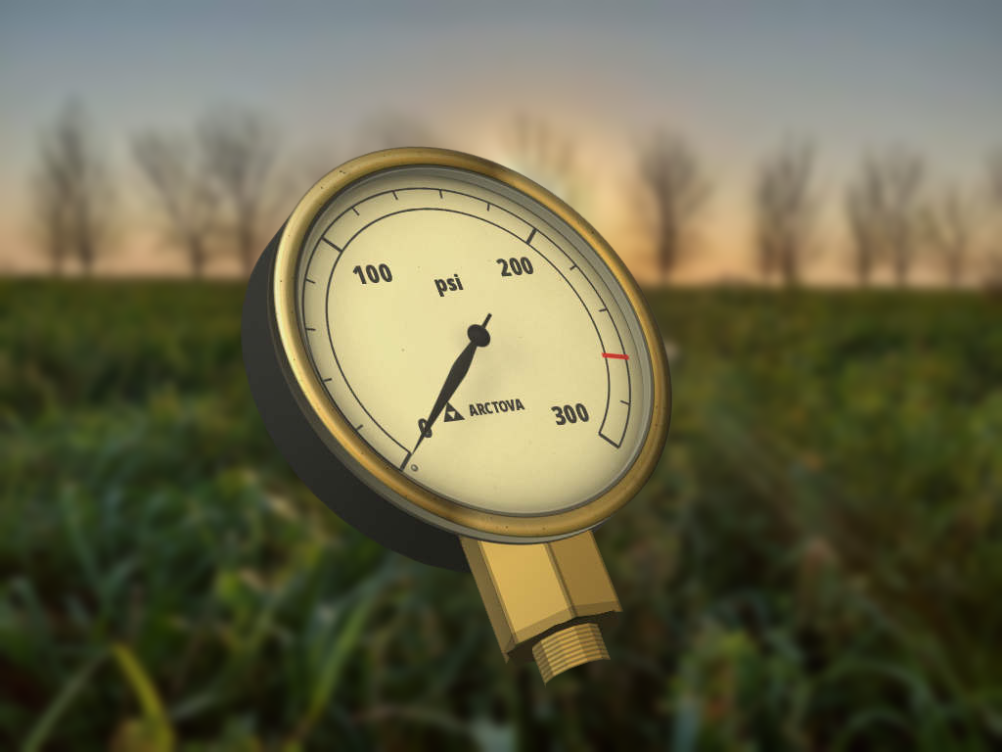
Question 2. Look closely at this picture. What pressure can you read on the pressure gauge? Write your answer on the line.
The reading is 0 psi
